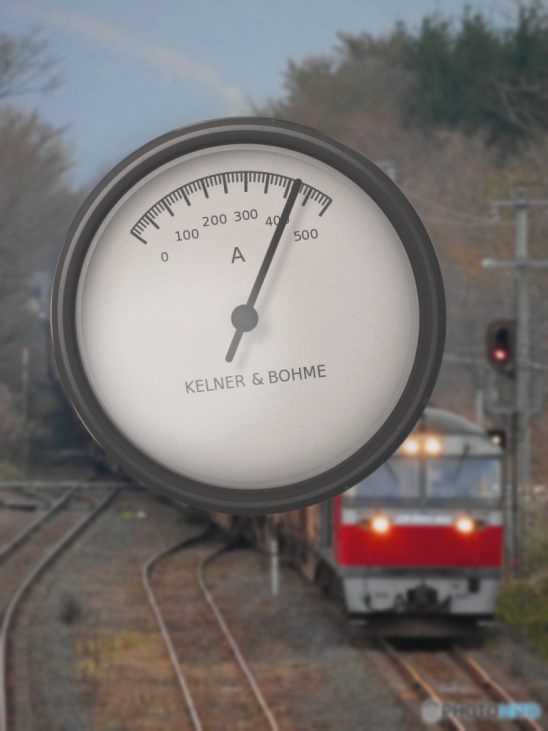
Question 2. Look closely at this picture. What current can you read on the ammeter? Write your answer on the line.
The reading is 420 A
